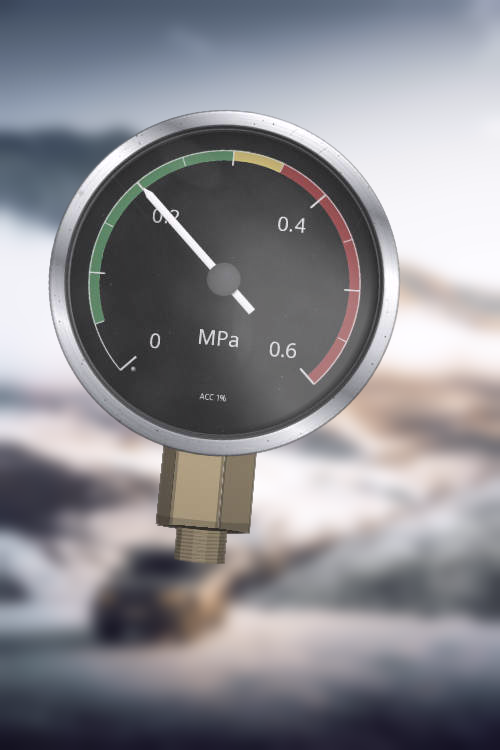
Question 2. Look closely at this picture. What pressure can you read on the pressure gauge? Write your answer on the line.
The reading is 0.2 MPa
